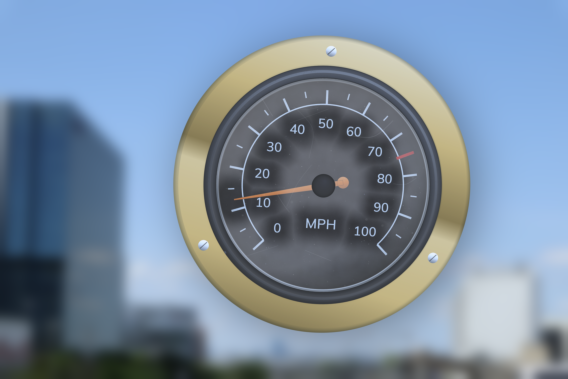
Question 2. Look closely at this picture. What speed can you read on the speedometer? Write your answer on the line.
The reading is 12.5 mph
